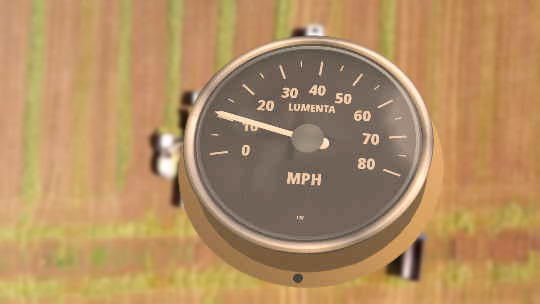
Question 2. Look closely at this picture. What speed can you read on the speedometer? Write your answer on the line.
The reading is 10 mph
